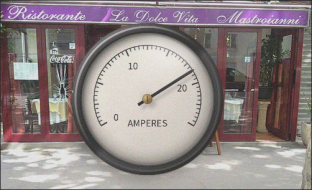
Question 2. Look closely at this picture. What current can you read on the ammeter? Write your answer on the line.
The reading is 18.5 A
